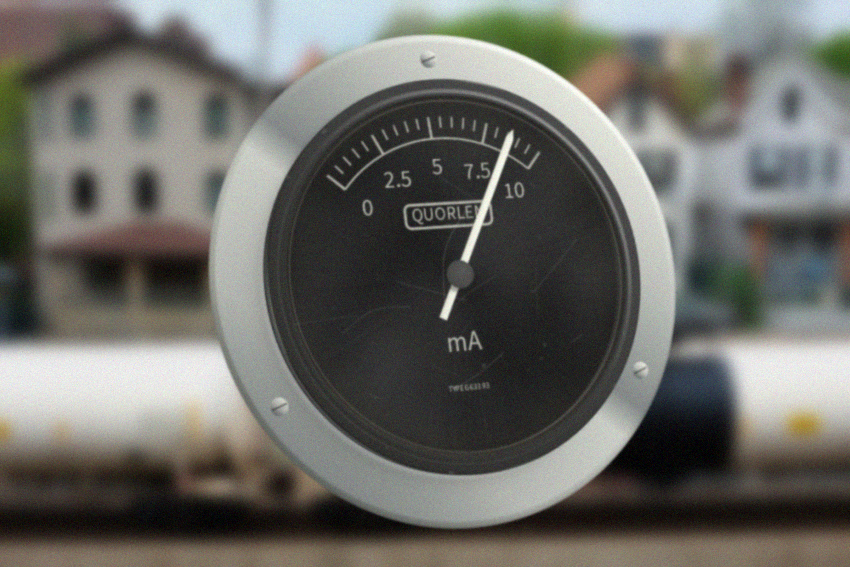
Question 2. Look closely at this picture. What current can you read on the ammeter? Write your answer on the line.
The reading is 8.5 mA
